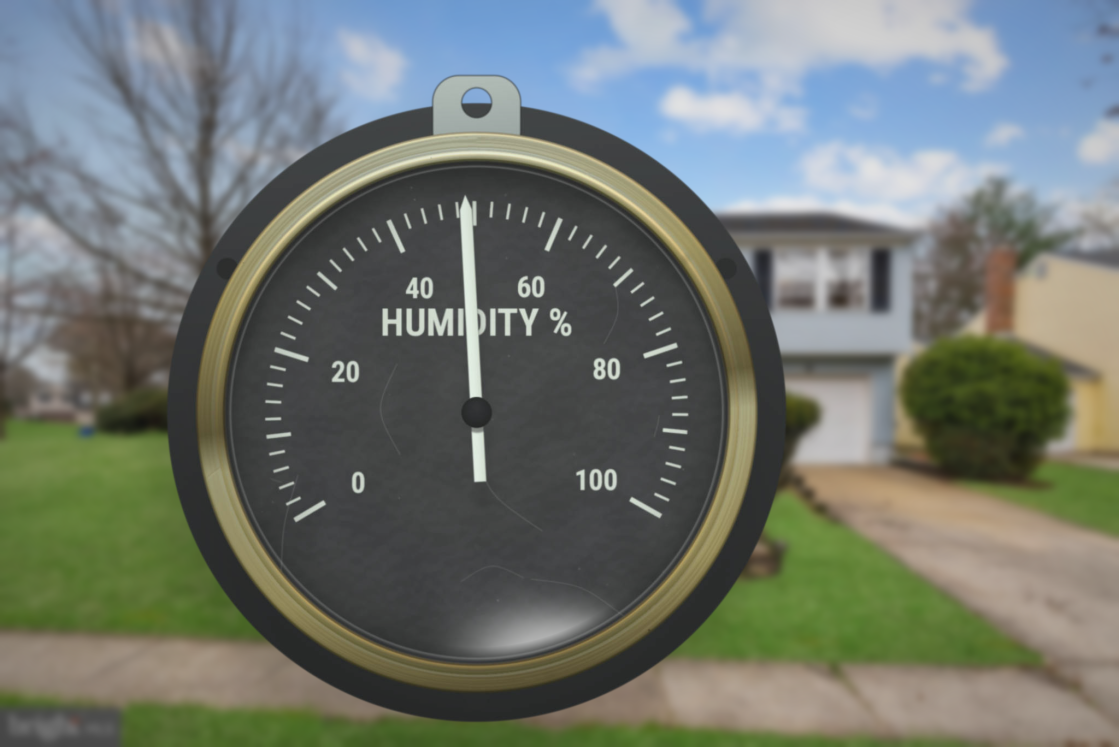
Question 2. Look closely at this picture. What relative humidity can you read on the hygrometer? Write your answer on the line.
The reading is 49 %
